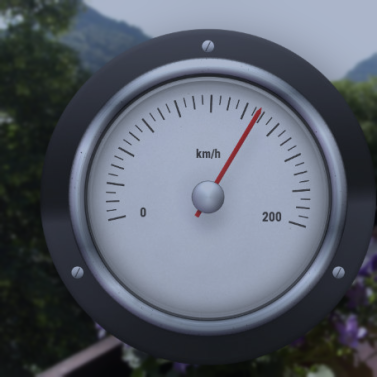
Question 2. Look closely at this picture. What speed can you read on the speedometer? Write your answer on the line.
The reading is 127.5 km/h
